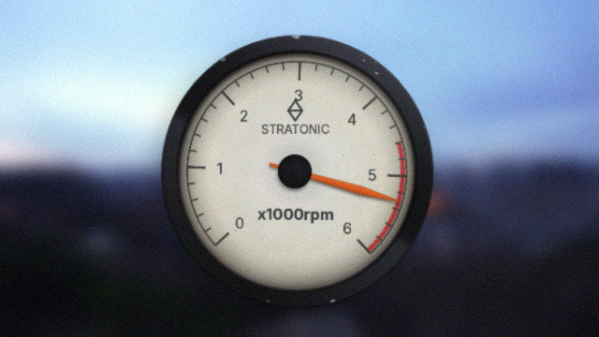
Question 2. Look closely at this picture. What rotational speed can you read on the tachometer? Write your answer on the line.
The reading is 5300 rpm
